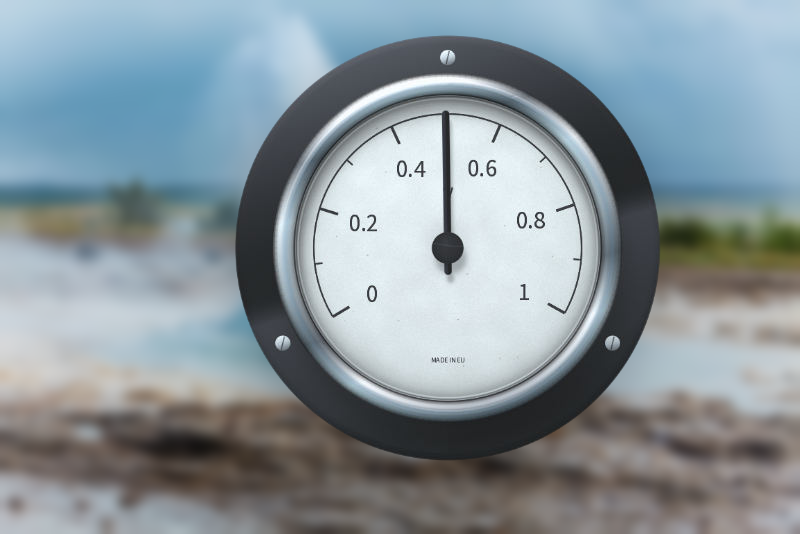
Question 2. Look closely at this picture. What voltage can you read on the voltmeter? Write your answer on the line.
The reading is 0.5 V
